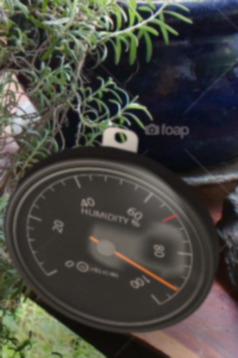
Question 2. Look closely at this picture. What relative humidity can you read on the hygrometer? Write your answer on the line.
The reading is 92 %
